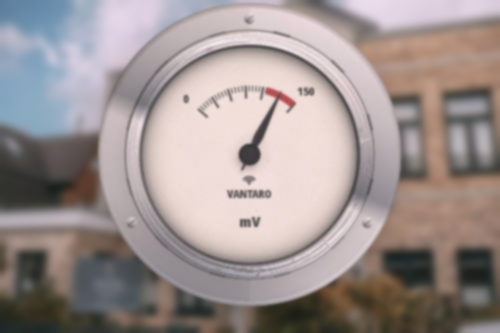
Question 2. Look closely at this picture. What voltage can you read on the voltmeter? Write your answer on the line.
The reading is 125 mV
